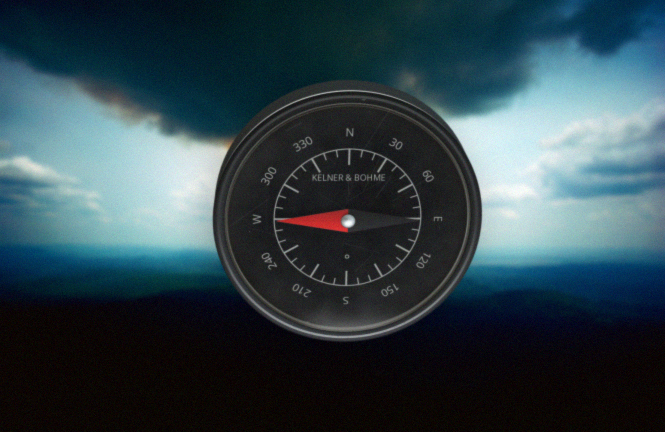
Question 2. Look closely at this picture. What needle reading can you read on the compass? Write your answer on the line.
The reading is 270 °
